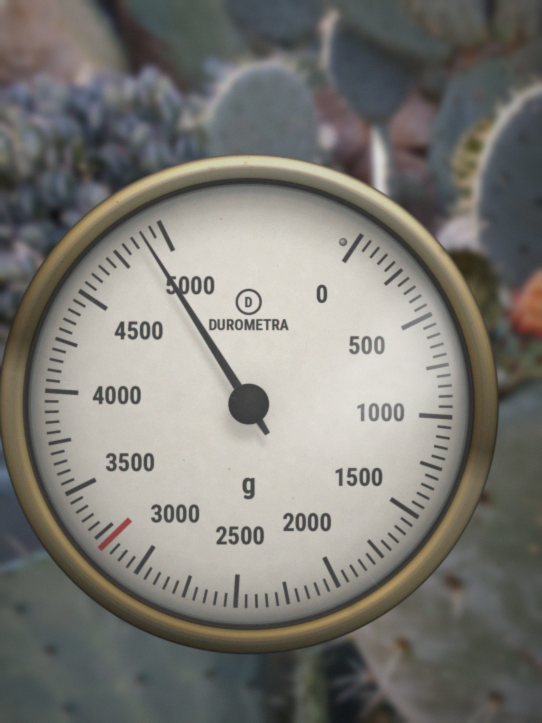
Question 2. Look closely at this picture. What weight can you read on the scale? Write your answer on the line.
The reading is 4900 g
